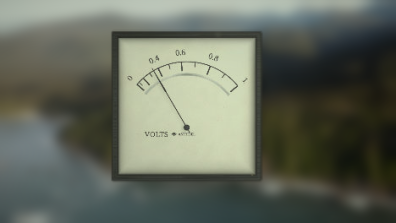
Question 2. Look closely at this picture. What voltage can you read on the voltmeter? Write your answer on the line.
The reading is 0.35 V
